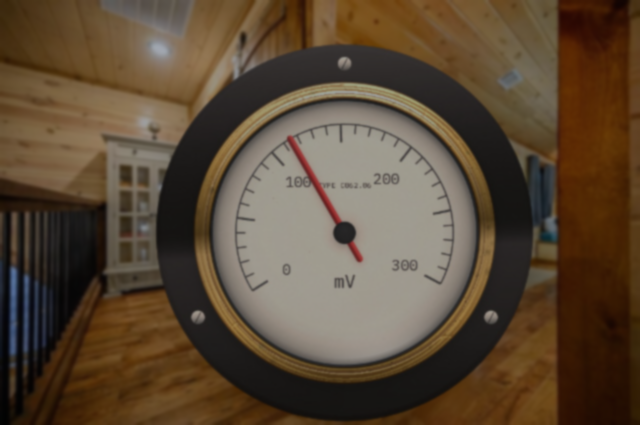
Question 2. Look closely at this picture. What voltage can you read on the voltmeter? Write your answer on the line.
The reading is 115 mV
